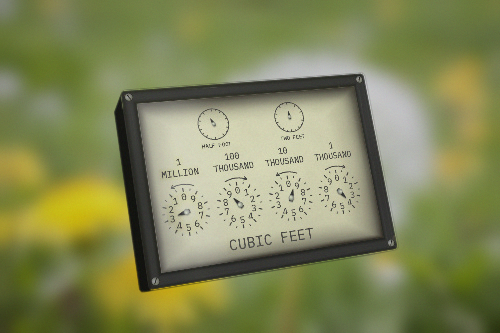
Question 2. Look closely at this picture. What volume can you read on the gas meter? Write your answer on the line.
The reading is 289400 ft³
